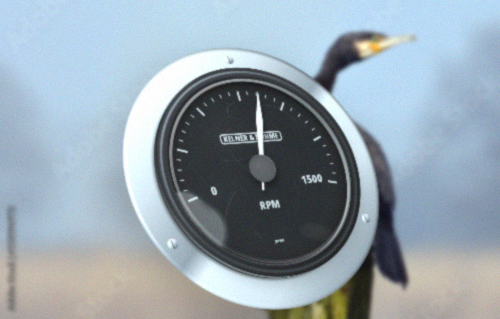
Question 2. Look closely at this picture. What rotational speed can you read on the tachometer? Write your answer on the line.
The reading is 850 rpm
